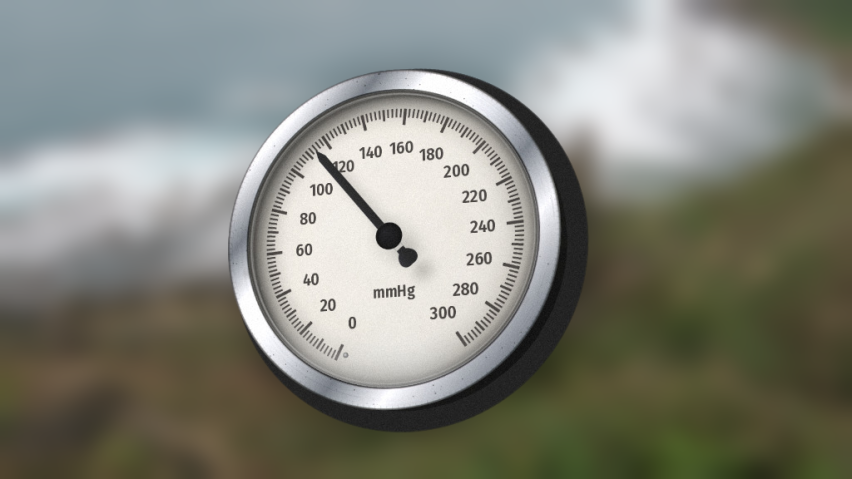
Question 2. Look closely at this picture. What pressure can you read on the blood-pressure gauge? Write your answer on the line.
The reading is 114 mmHg
